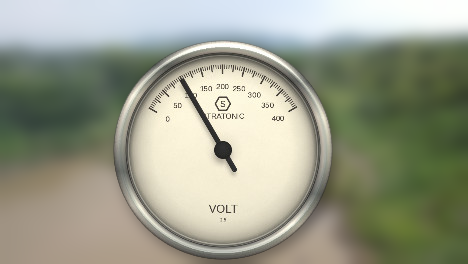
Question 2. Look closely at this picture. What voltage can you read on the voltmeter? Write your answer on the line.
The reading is 100 V
